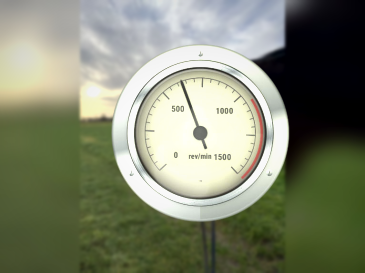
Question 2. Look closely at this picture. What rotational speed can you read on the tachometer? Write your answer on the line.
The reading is 625 rpm
